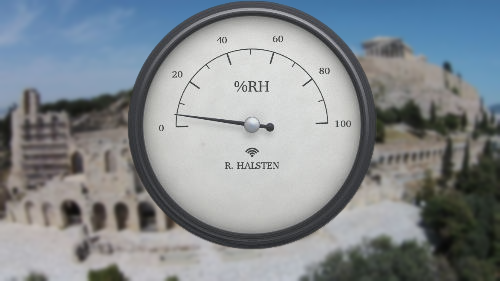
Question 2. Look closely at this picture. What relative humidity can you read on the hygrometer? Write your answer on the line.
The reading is 5 %
